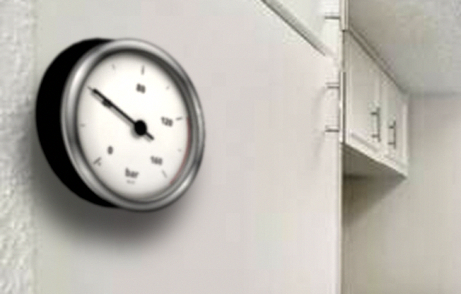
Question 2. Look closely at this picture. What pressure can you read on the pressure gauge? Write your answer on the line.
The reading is 40 bar
